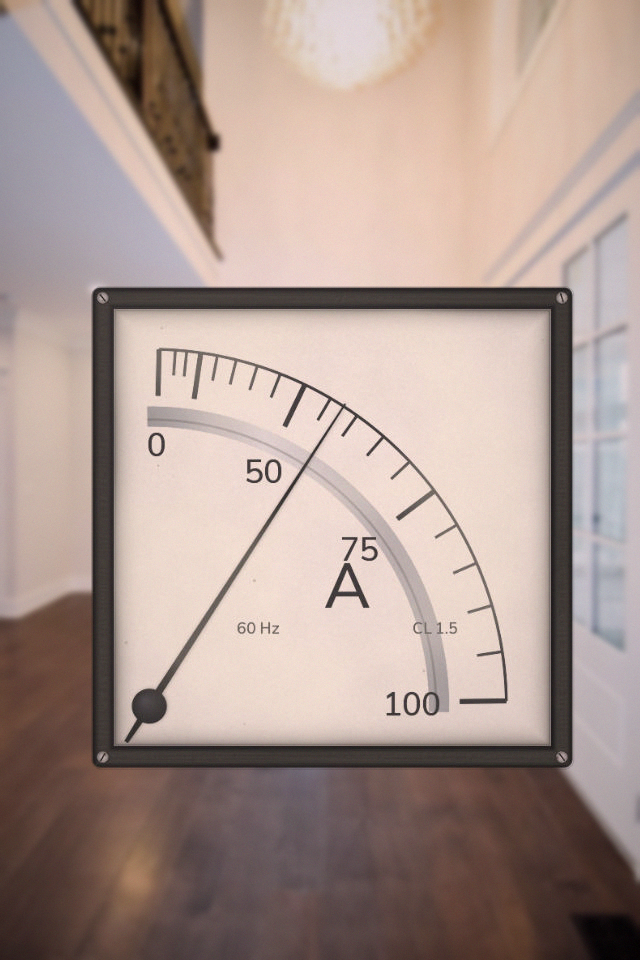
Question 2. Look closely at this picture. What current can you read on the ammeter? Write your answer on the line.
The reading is 57.5 A
